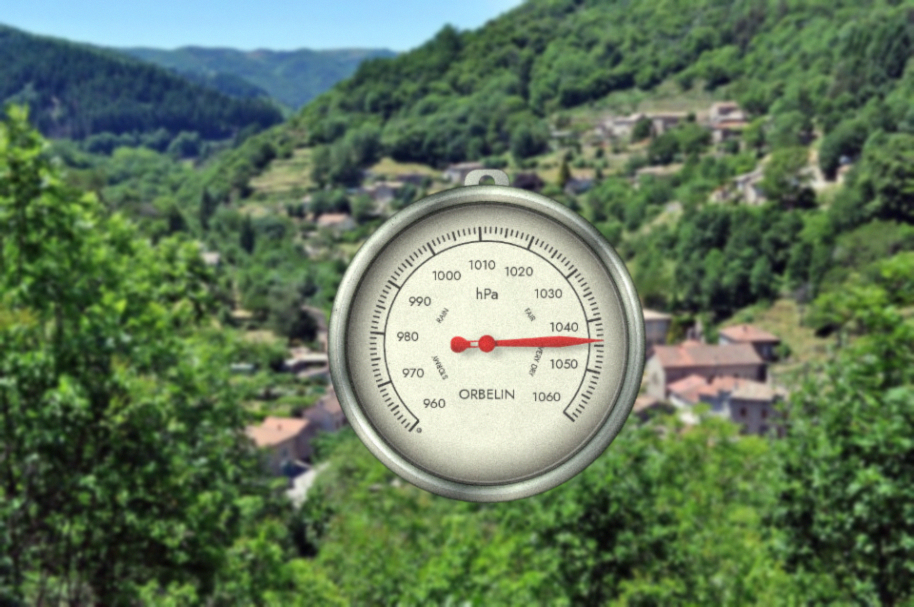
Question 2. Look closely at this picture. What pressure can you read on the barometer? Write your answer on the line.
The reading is 1044 hPa
